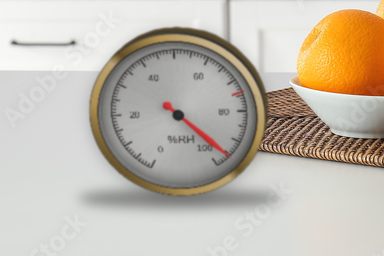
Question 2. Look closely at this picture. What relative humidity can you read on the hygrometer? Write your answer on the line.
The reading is 95 %
